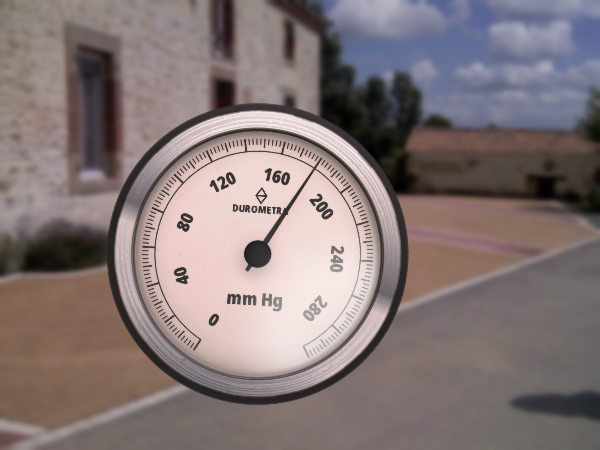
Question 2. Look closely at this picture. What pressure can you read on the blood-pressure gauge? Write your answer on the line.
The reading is 180 mmHg
